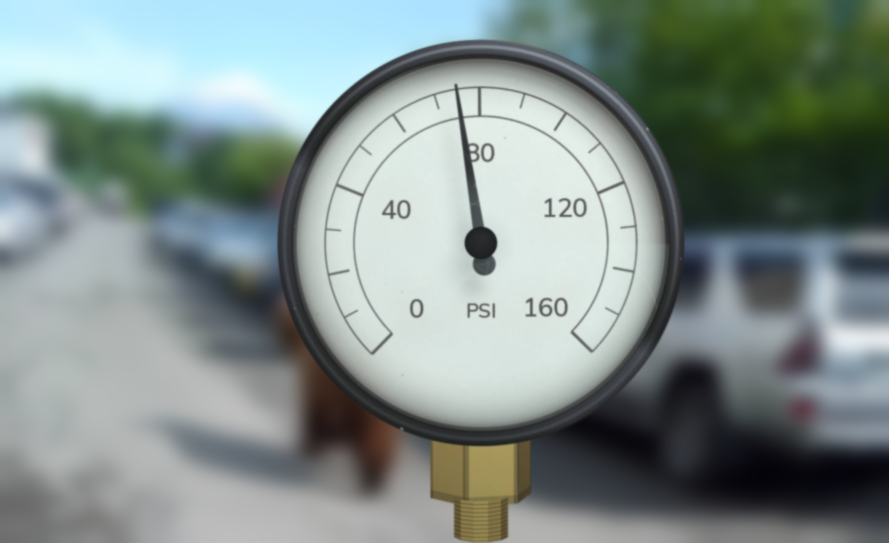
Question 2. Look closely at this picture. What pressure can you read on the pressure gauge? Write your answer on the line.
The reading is 75 psi
